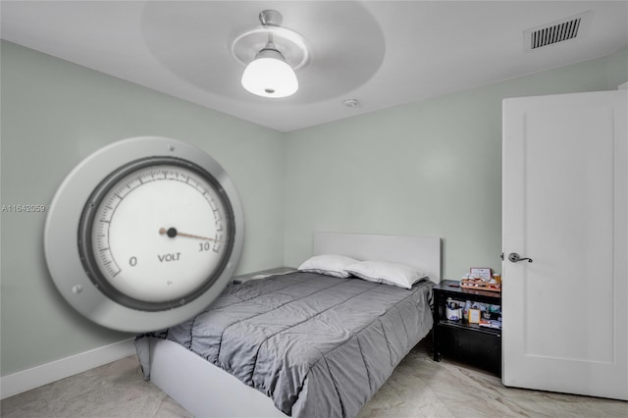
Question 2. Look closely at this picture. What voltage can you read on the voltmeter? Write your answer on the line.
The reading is 9.5 V
